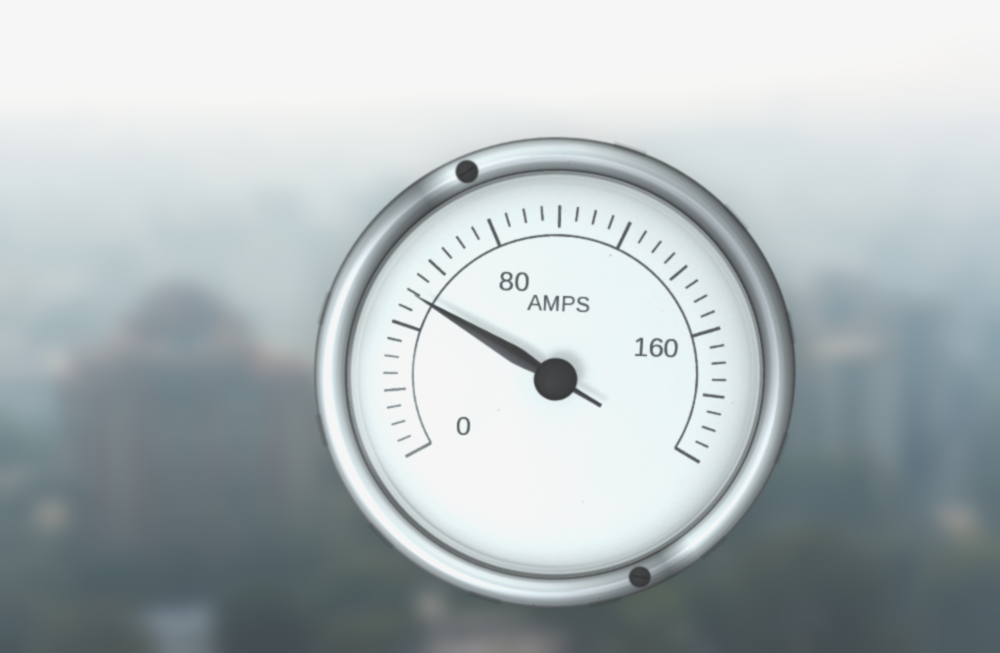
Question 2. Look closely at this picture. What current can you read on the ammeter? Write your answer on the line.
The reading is 50 A
